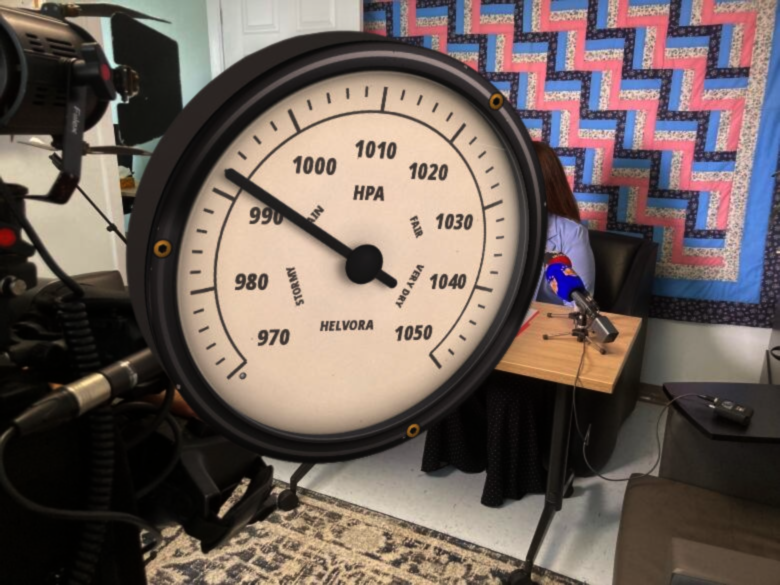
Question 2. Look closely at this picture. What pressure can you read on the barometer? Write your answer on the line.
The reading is 992 hPa
